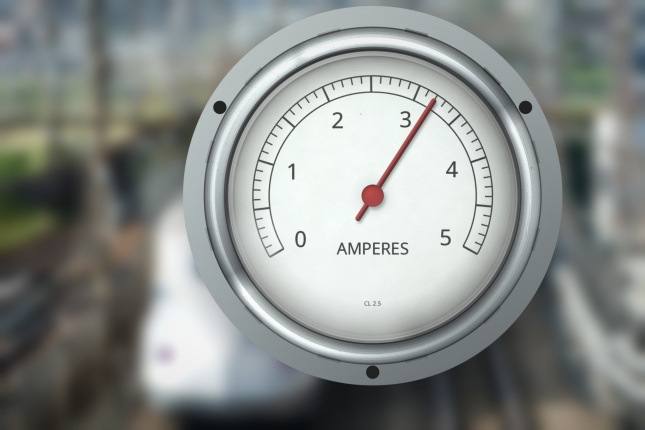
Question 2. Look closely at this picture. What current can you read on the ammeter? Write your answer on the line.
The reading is 3.2 A
